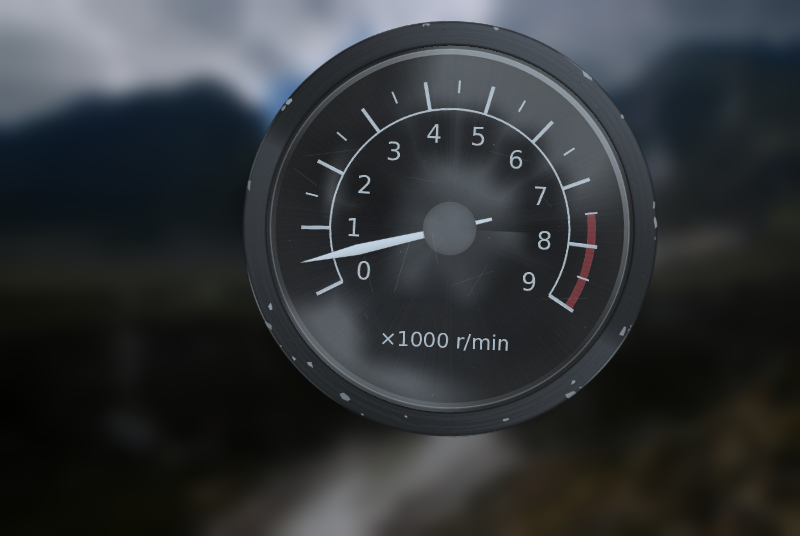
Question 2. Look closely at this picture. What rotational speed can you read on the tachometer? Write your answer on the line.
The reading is 500 rpm
